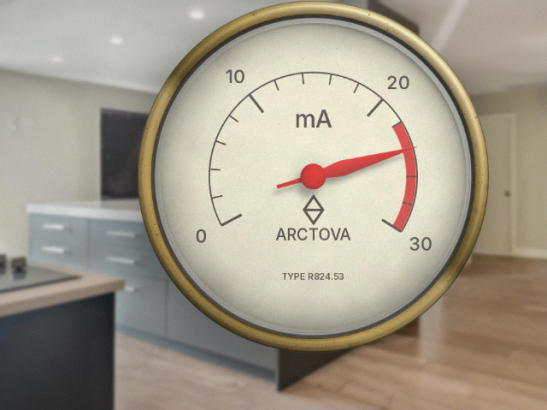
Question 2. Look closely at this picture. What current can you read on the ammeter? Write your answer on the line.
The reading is 24 mA
